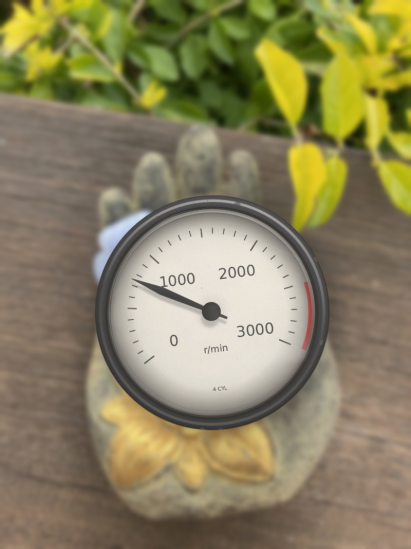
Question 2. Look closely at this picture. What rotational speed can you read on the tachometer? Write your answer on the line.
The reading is 750 rpm
